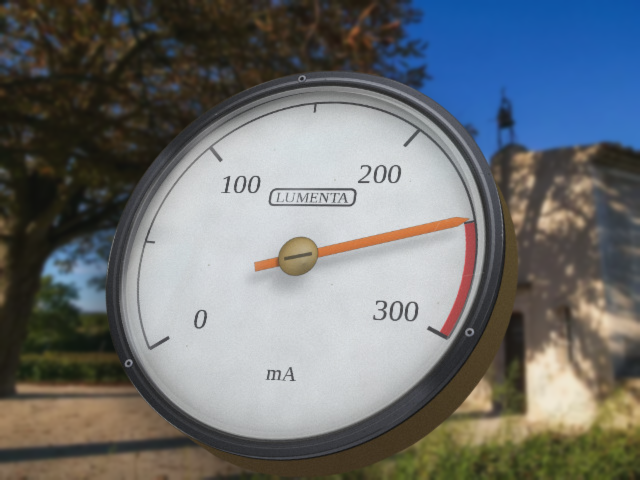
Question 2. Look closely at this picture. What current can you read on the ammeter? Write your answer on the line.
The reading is 250 mA
